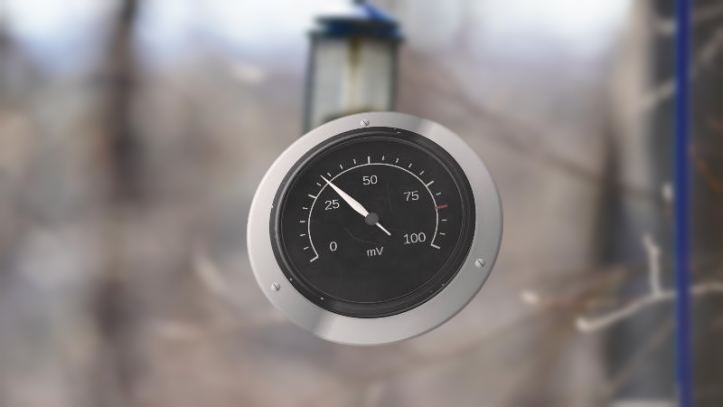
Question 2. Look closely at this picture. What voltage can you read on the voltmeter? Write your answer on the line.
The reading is 32.5 mV
